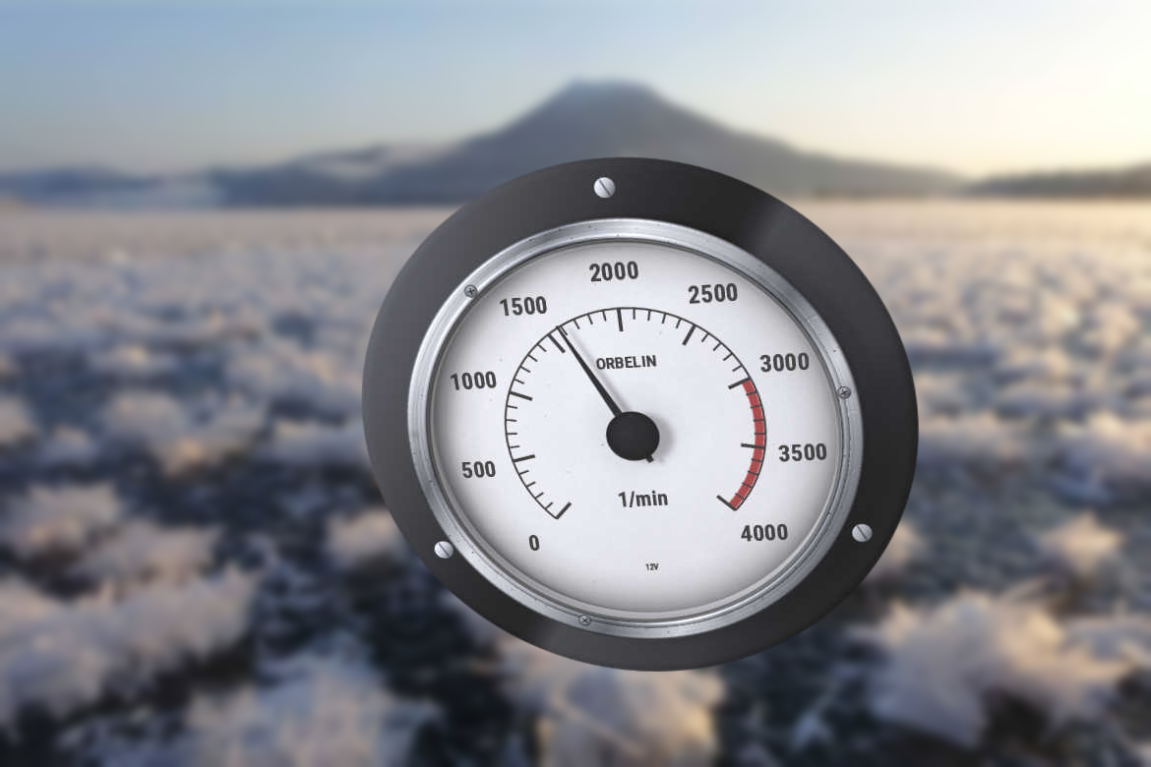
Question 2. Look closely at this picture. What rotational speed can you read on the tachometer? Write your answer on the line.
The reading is 1600 rpm
